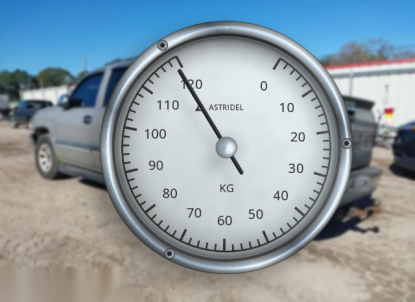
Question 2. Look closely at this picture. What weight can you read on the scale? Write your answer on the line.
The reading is 119 kg
